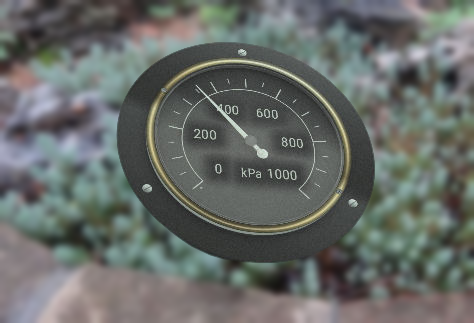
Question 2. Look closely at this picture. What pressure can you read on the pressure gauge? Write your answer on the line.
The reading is 350 kPa
